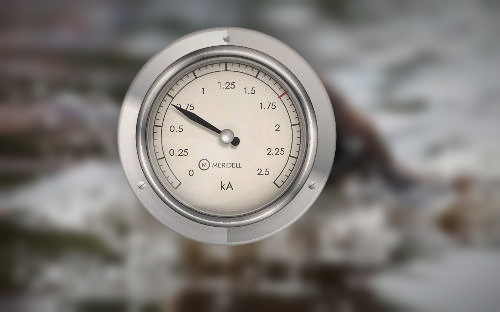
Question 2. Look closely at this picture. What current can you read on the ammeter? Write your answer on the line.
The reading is 0.7 kA
